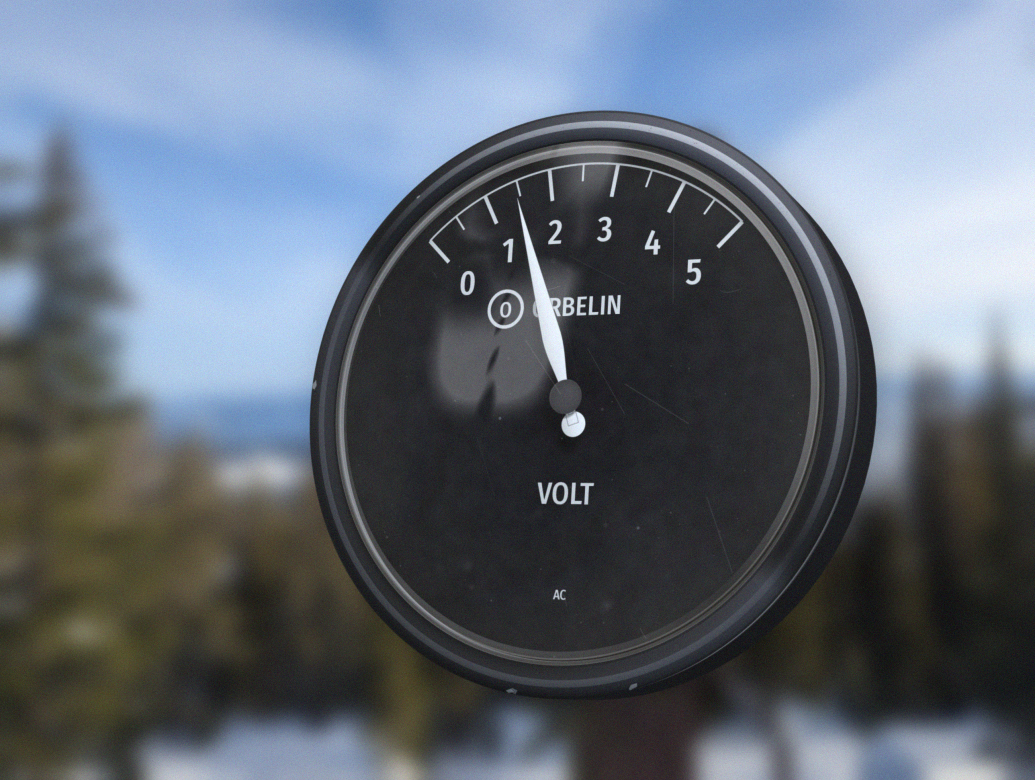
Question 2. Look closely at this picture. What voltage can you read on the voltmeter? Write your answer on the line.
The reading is 1.5 V
